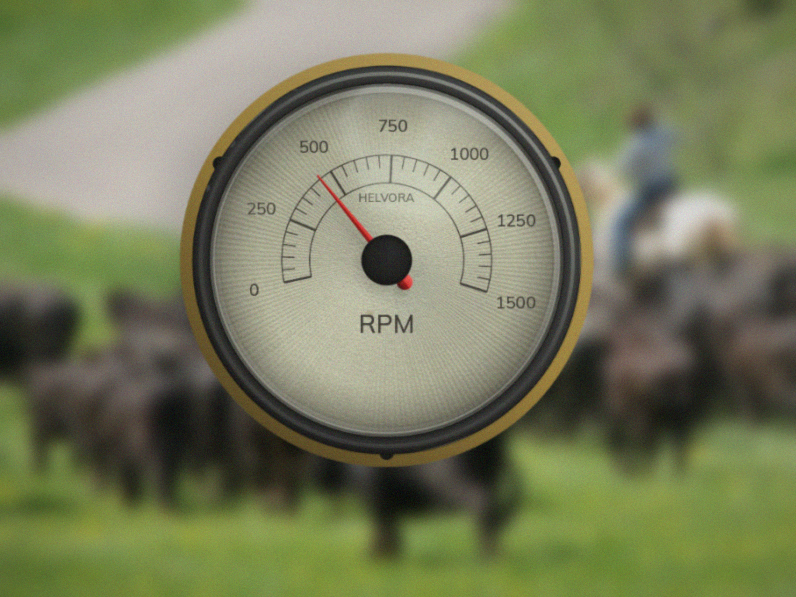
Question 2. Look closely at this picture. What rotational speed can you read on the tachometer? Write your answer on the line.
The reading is 450 rpm
